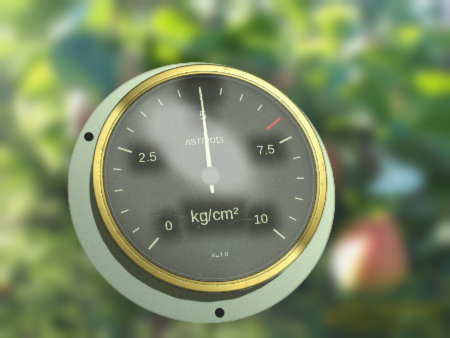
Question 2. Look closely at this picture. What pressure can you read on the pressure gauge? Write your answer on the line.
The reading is 5 kg/cm²
